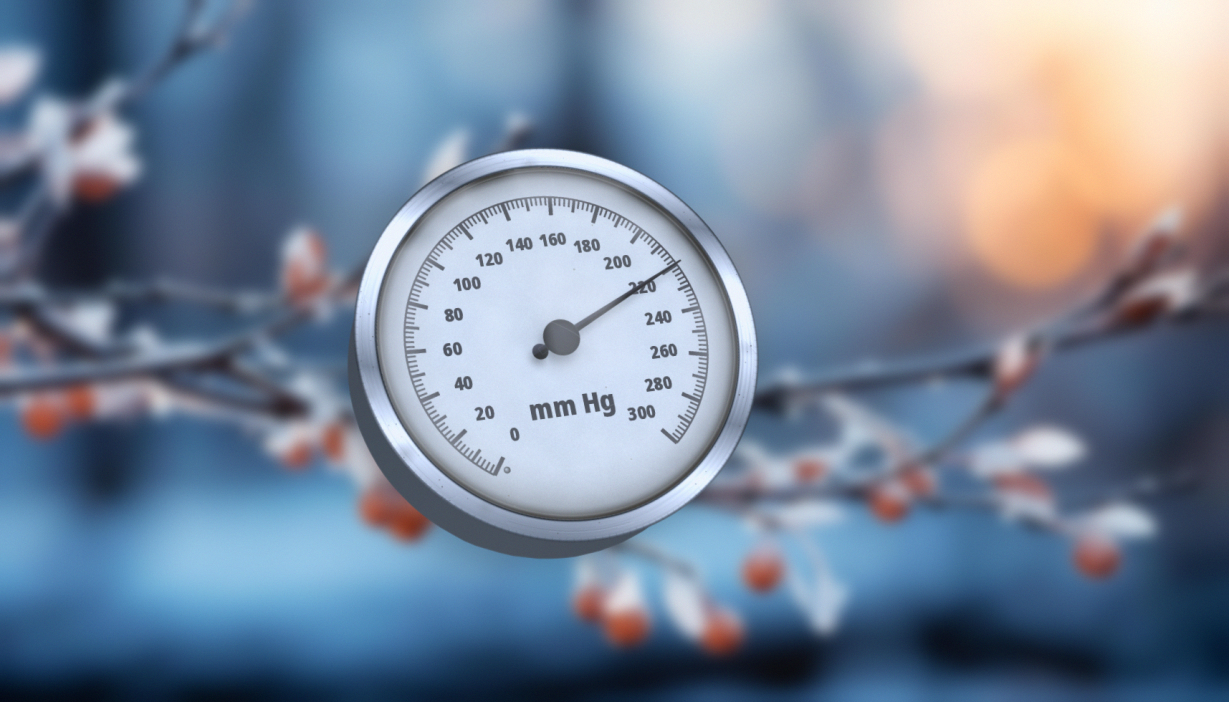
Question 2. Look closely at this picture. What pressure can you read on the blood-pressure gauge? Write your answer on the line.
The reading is 220 mmHg
